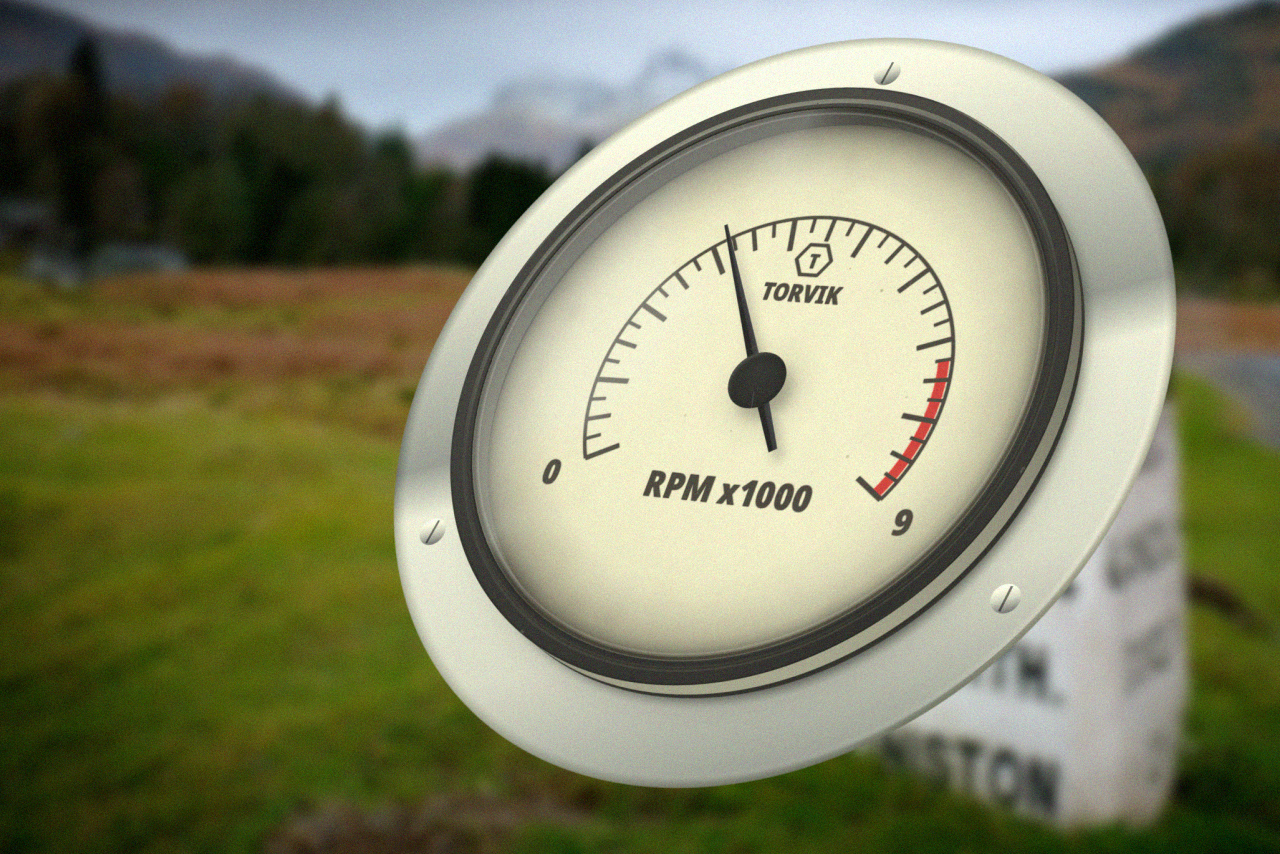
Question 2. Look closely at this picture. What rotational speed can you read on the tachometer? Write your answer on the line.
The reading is 3250 rpm
